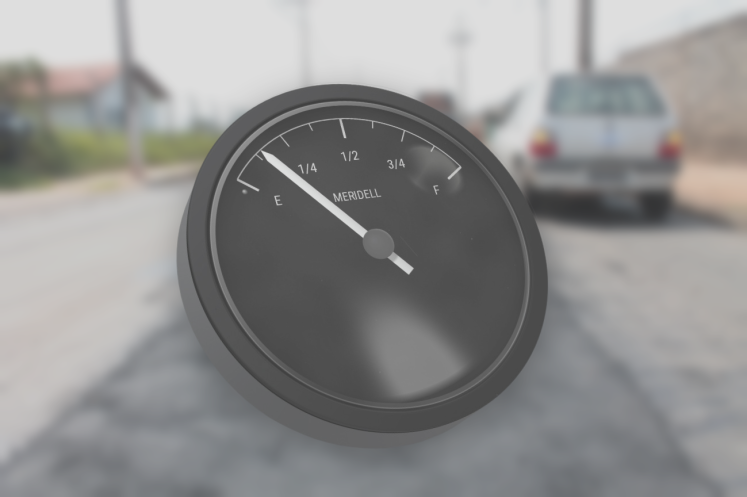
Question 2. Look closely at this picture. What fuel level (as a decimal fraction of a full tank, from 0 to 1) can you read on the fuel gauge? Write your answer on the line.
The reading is 0.125
